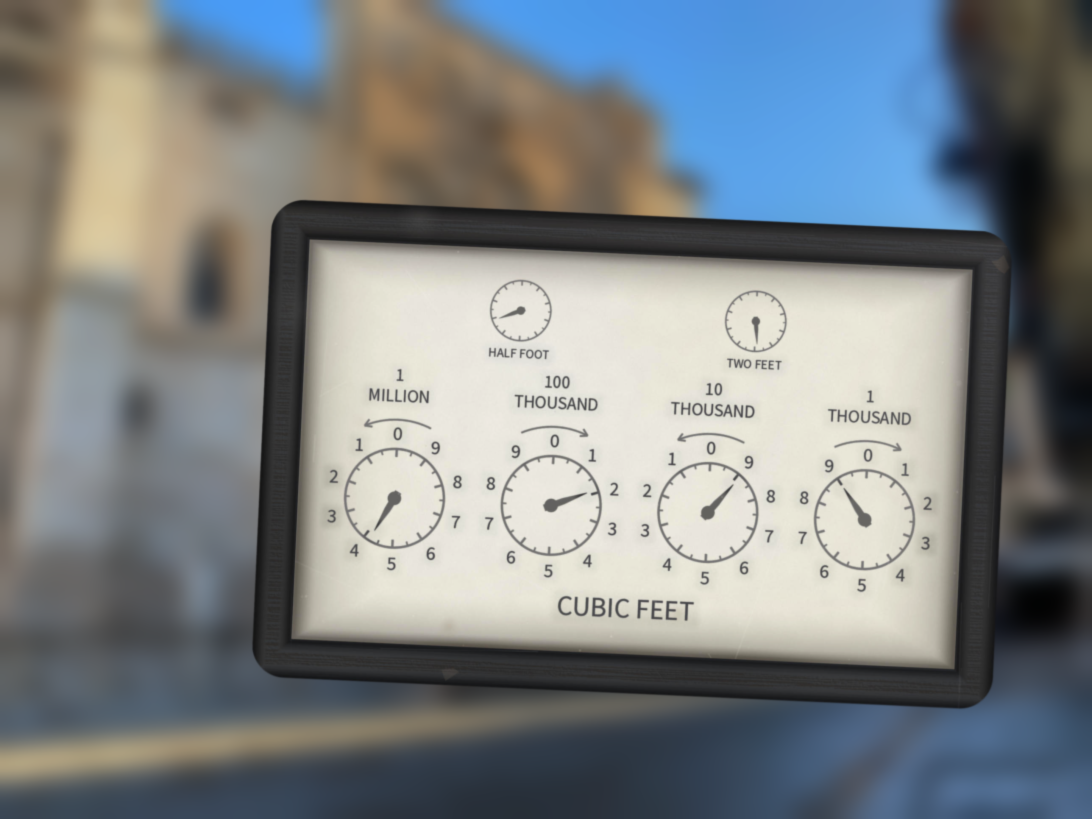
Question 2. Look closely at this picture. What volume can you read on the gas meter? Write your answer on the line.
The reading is 418900 ft³
